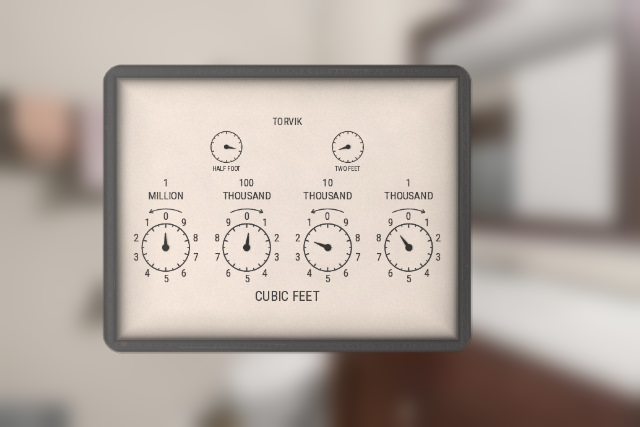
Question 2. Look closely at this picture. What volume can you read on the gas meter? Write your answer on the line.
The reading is 1900 ft³
